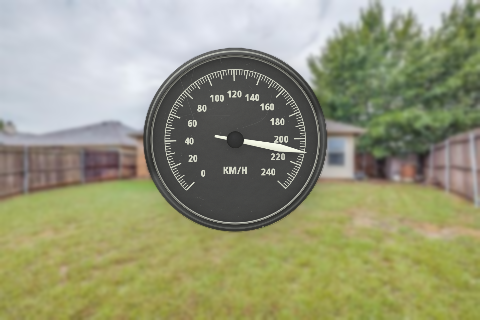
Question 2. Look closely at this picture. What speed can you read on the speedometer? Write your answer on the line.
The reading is 210 km/h
